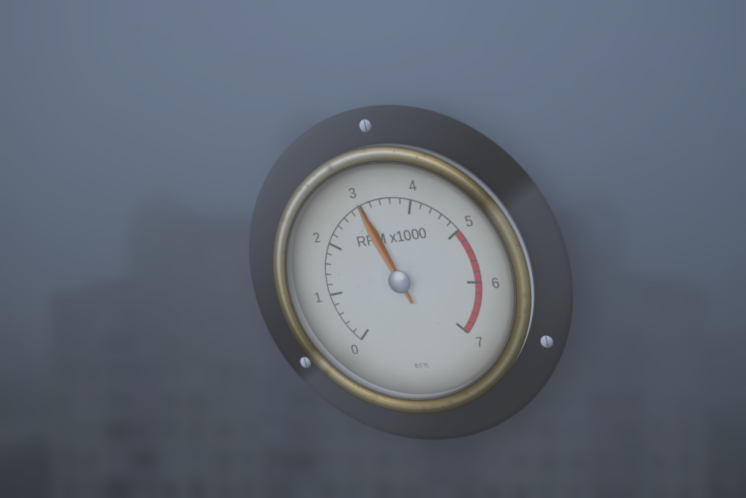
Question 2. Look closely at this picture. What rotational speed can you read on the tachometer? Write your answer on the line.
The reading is 3000 rpm
